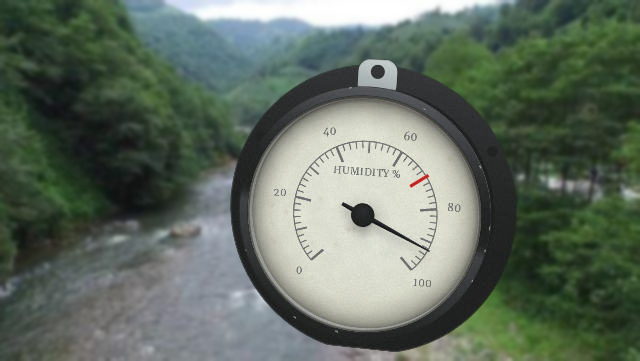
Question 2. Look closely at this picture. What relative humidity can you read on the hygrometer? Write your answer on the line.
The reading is 92 %
